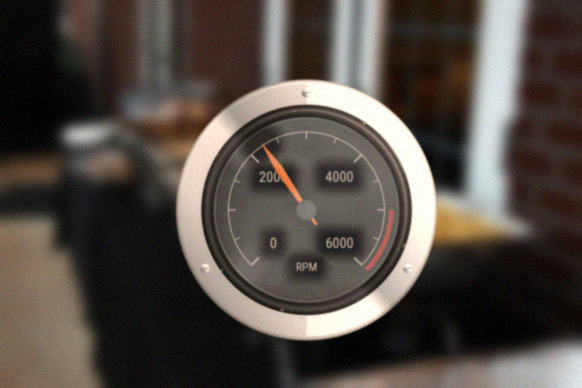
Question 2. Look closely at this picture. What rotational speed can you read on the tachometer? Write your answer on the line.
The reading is 2250 rpm
